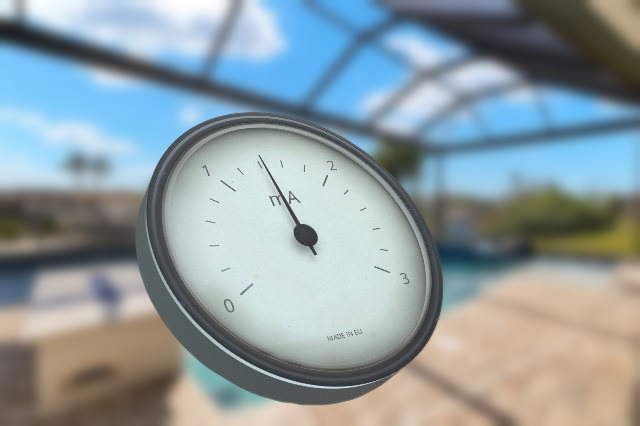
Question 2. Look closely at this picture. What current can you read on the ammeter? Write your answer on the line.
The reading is 1.4 mA
